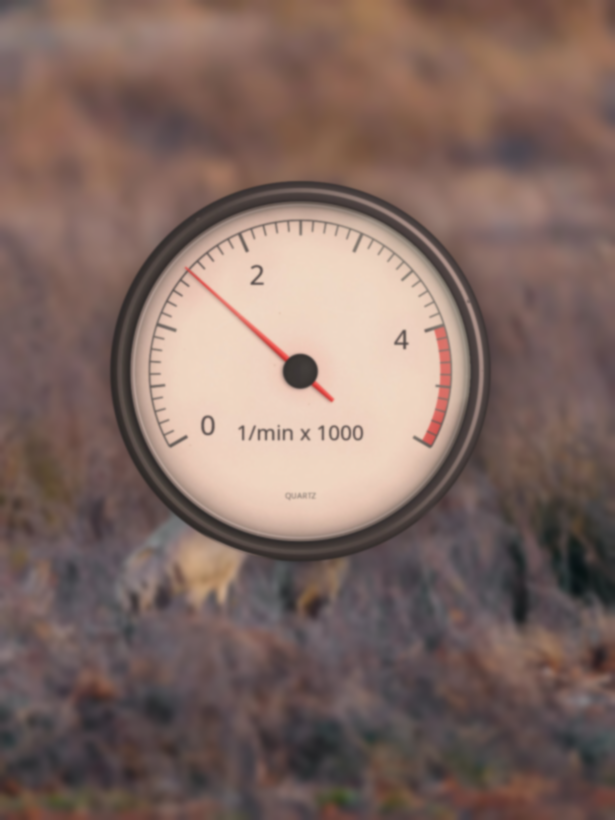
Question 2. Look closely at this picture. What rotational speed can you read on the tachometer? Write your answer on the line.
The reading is 1500 rpm
